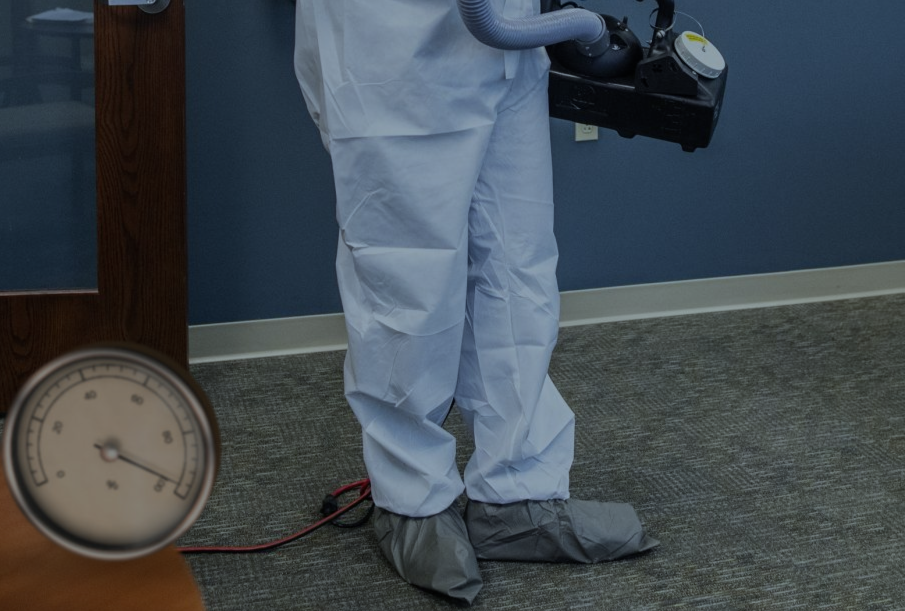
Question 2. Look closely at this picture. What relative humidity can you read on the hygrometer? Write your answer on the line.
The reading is 96 %
